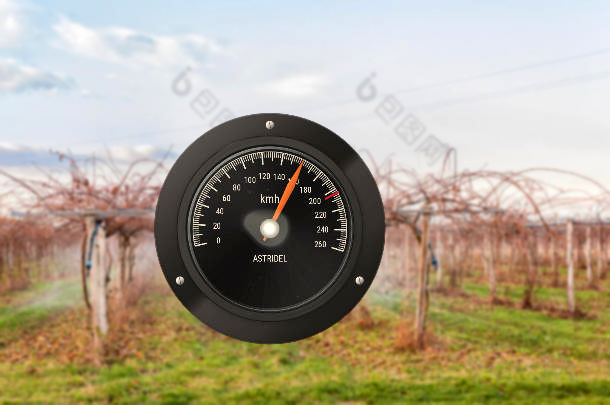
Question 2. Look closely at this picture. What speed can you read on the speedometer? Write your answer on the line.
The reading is 160 km/h
